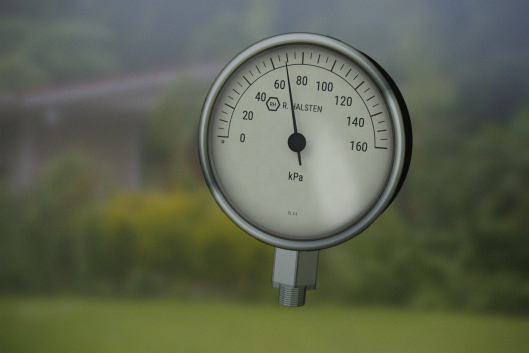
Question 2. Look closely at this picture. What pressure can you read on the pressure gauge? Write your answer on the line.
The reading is 70 kPa
